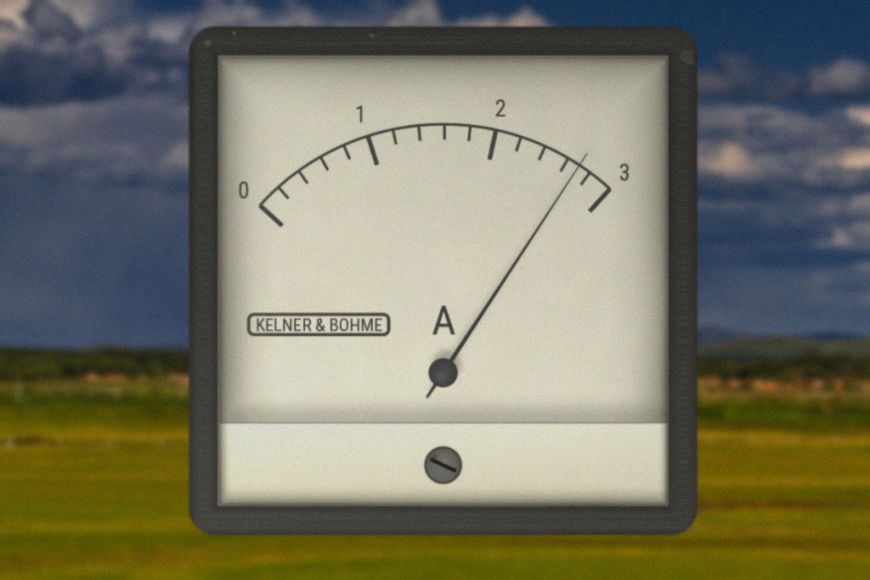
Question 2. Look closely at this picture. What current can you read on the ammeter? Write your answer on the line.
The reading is 2.7 A
